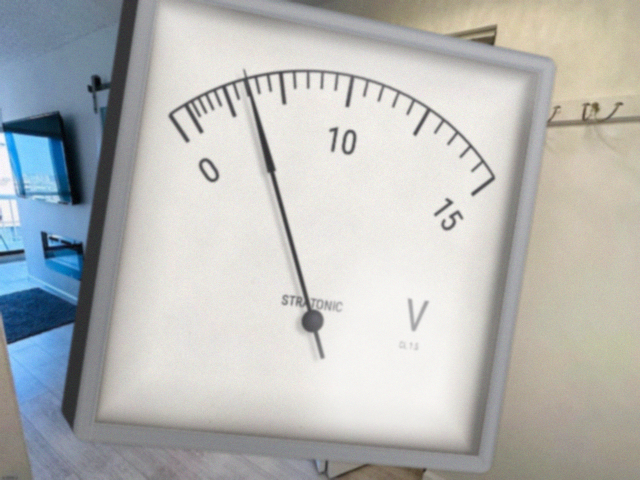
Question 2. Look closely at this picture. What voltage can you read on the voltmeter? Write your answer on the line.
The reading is 6 V
